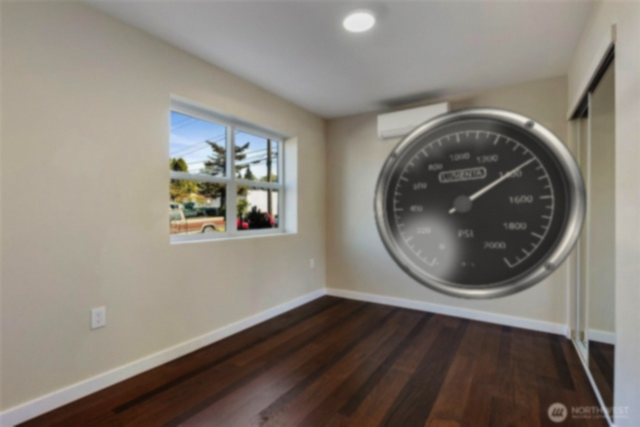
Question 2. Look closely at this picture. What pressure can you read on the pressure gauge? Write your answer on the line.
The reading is 1400 psi
